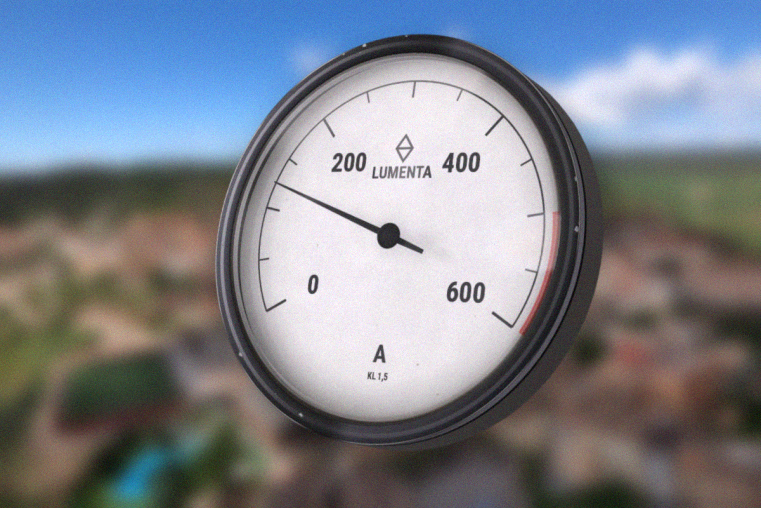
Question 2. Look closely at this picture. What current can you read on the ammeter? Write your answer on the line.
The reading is 125 A
